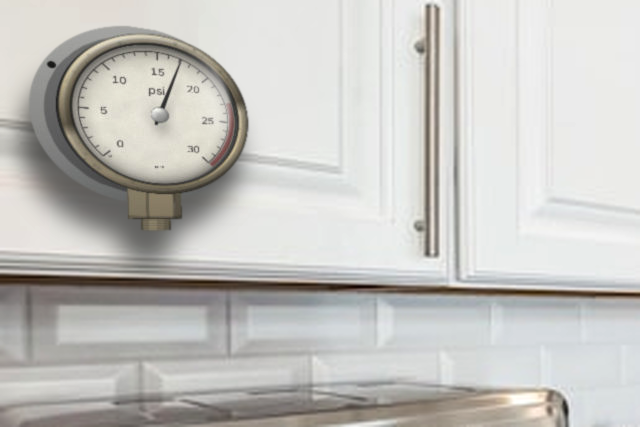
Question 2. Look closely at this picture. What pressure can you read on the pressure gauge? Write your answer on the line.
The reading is 17 psi
